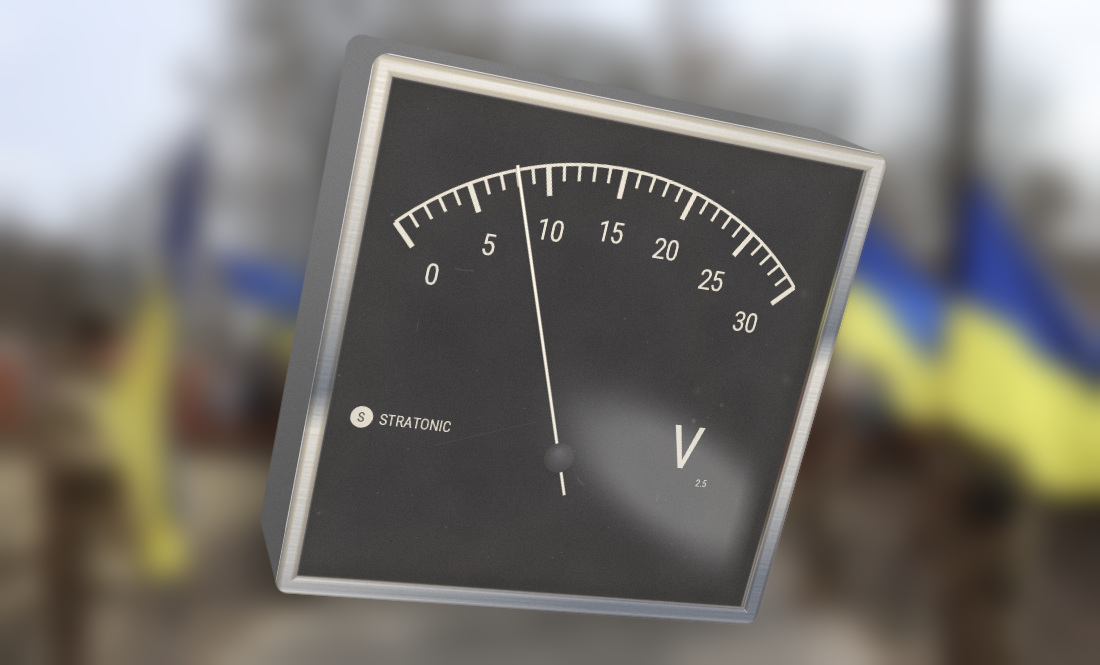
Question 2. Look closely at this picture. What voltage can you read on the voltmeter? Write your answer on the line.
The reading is 8 V
